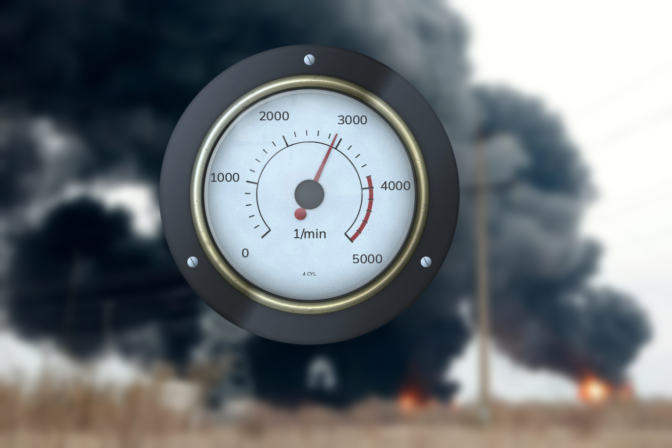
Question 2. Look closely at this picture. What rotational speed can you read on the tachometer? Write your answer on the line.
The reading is 2900 rpm
